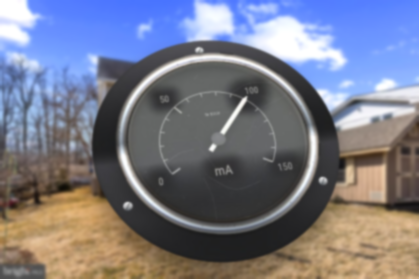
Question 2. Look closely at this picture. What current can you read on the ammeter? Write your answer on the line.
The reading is 100 mA
